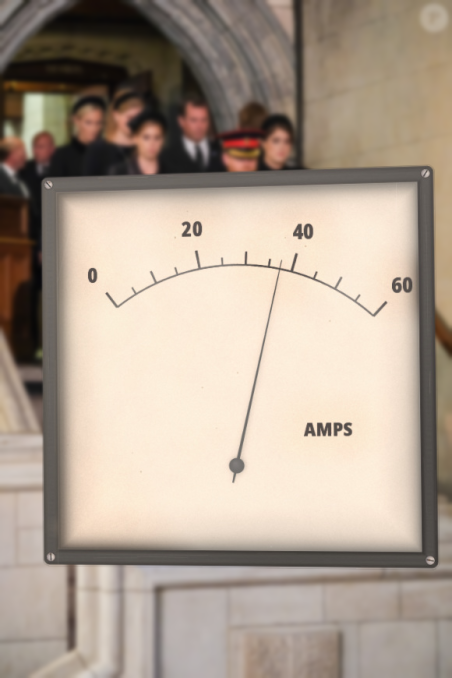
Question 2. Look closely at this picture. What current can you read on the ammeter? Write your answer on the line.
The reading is 37.5 A
